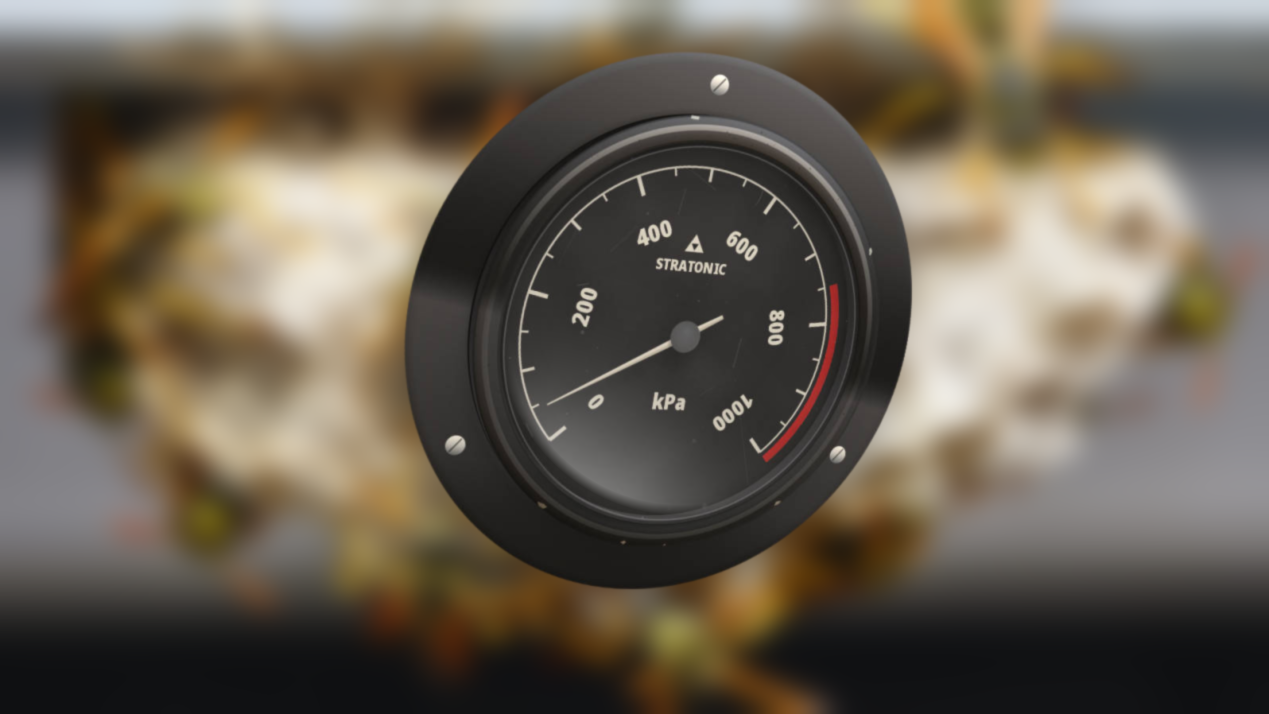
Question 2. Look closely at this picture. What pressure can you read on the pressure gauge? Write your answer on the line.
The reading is 50 kPa
